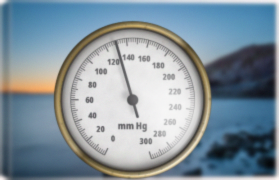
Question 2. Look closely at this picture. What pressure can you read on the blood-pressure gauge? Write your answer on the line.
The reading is 130 mmHg
